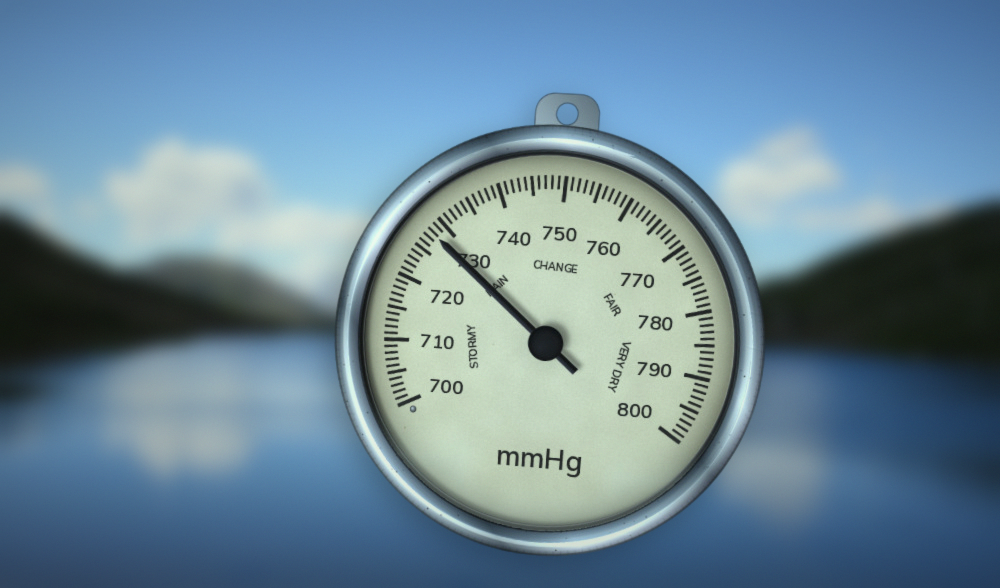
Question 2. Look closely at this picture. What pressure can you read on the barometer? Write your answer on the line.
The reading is 728 mmHg
